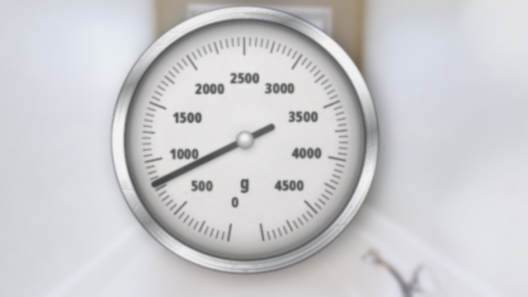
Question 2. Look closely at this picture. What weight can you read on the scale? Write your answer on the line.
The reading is 800 g
